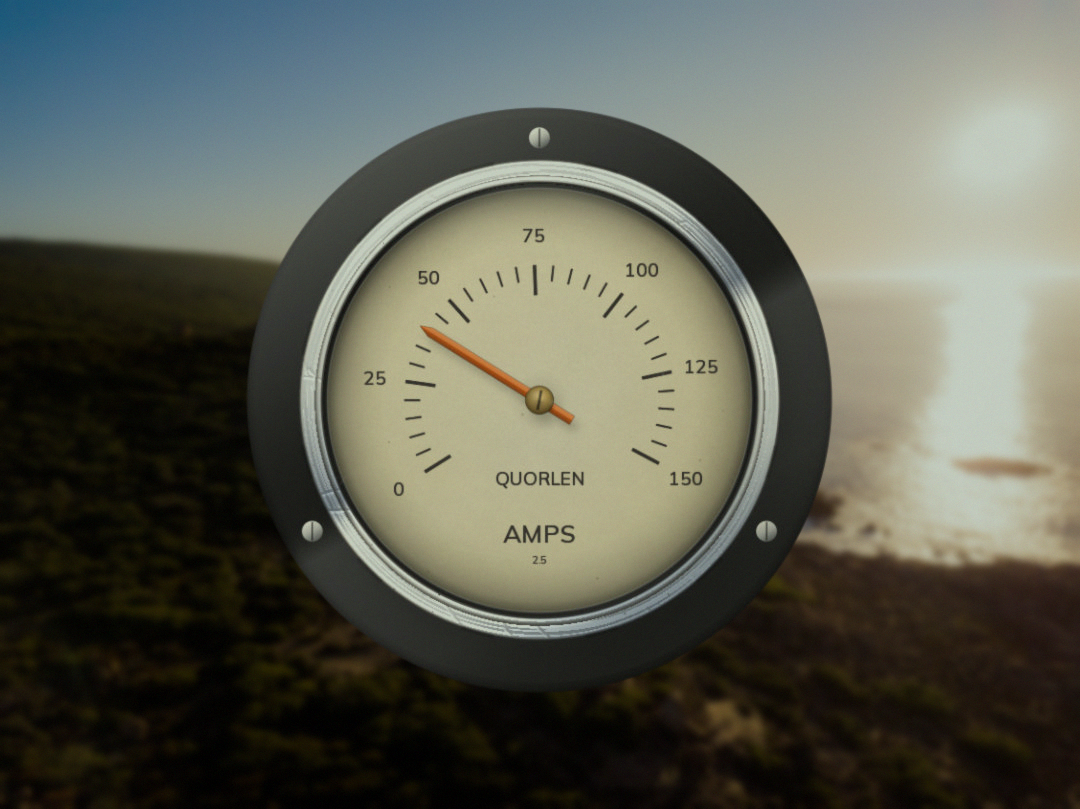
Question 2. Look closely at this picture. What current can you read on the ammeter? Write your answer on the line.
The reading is 40 A
